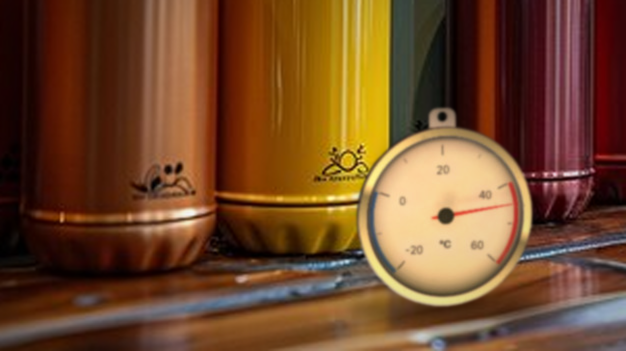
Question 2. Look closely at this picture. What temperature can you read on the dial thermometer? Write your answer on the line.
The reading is 45 °C
